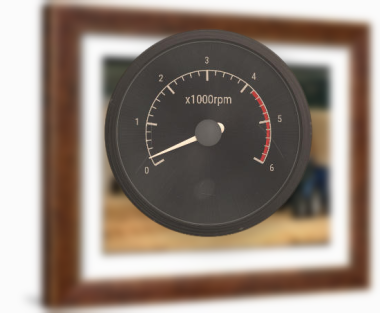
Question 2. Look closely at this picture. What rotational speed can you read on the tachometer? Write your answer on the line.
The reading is 200 rpm
